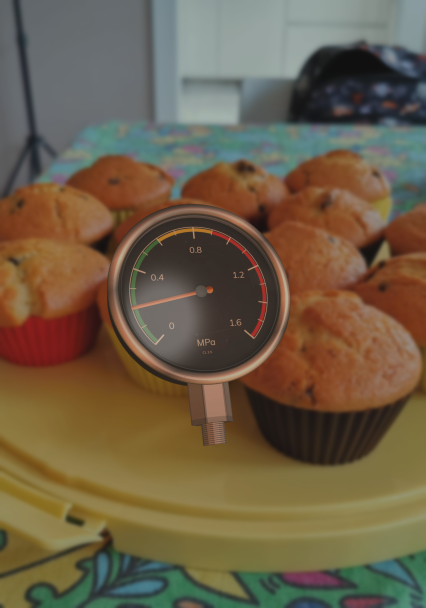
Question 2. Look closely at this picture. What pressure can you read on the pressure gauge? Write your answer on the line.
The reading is 0.2 MPa
